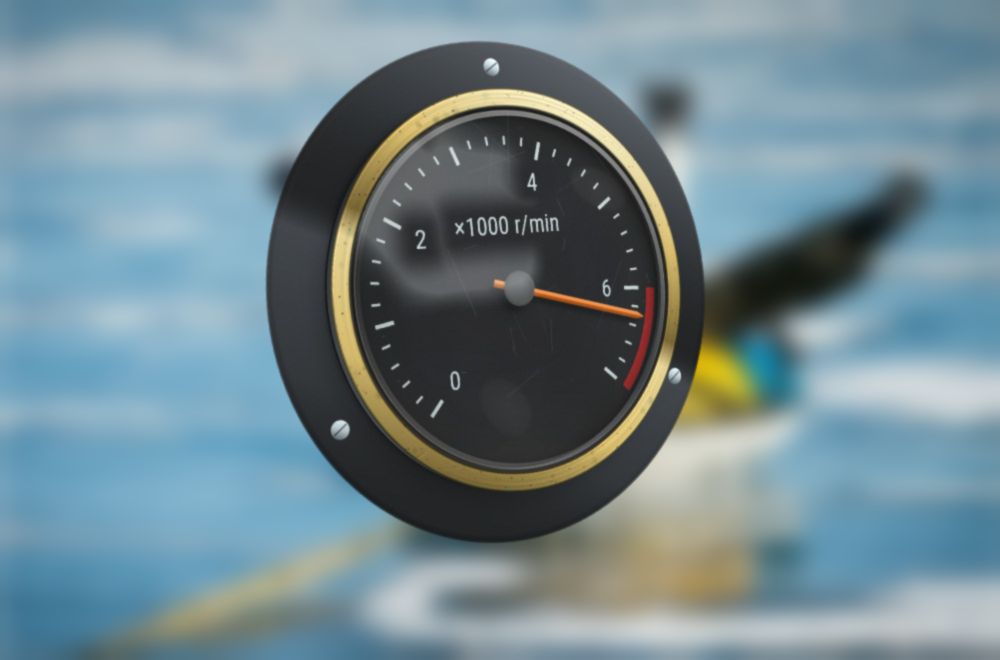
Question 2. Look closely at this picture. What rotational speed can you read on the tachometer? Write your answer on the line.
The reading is 6300 rpm
